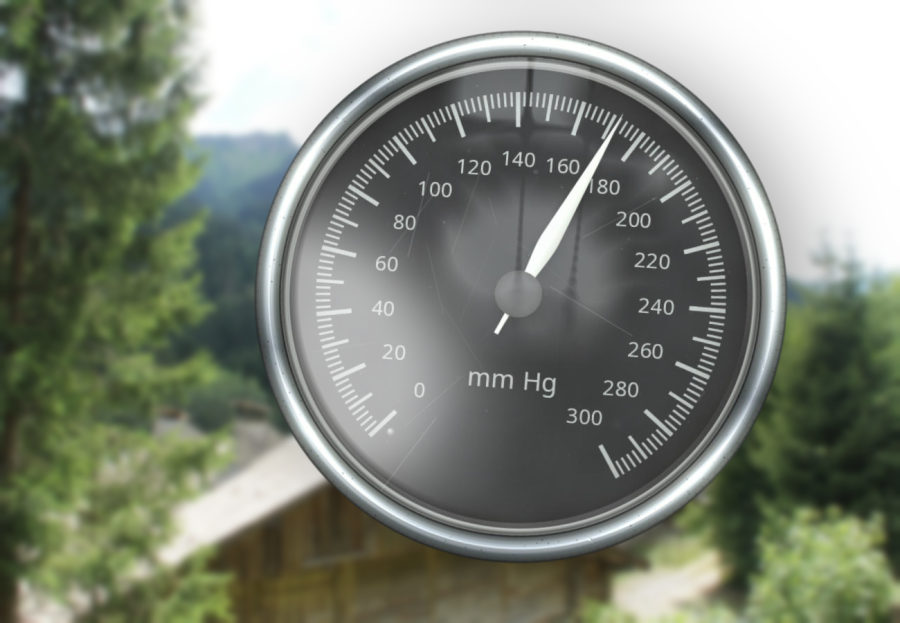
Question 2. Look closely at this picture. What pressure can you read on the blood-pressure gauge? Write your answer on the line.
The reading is 172 mmHg
